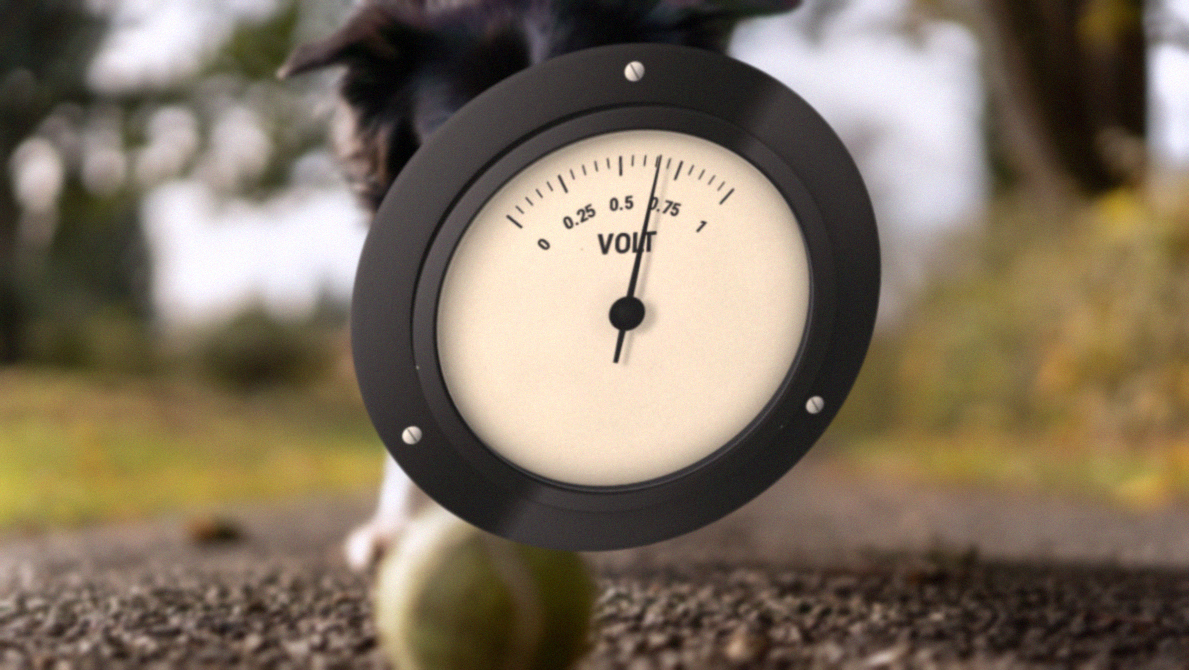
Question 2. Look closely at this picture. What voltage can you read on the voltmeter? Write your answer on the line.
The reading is 0.65 V
